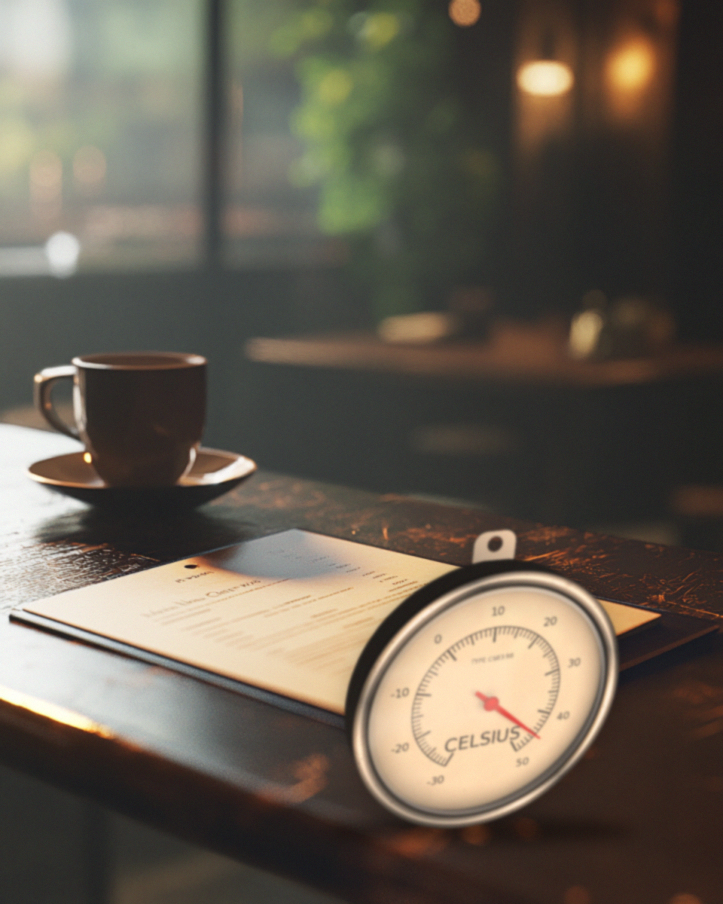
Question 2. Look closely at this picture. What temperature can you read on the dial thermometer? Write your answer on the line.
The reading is 45 °C
